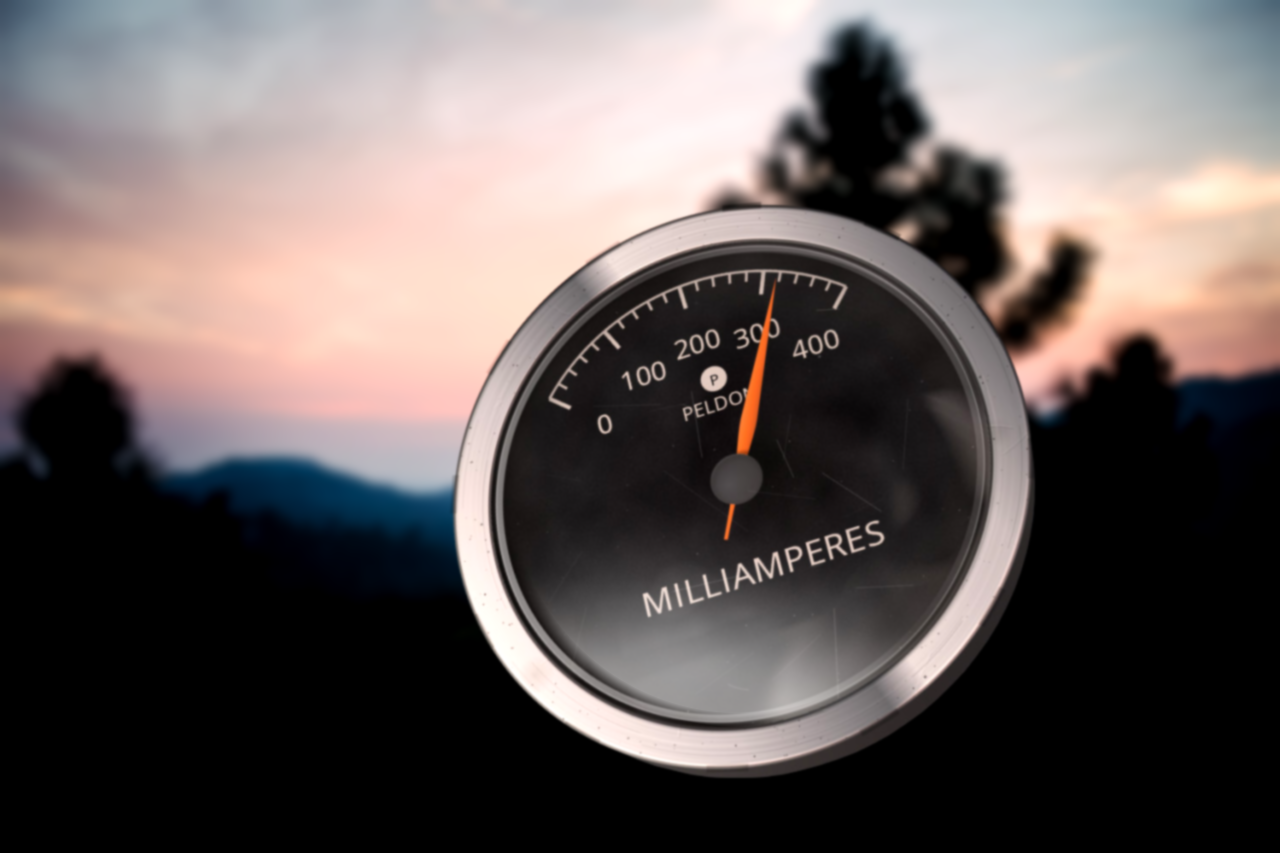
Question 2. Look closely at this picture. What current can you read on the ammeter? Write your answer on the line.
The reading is 320 mA
